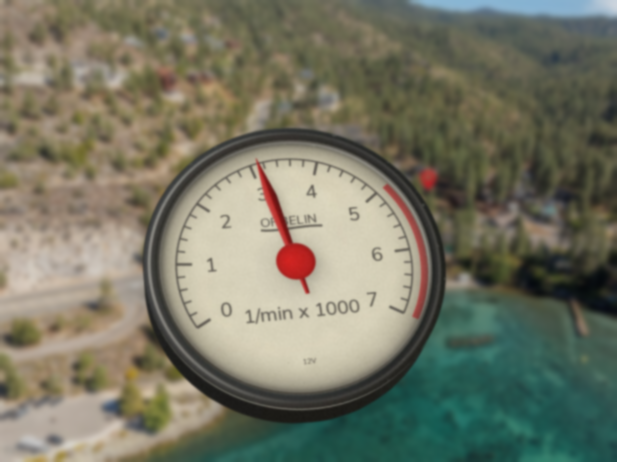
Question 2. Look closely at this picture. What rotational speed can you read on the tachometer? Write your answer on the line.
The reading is 3100 rpm
